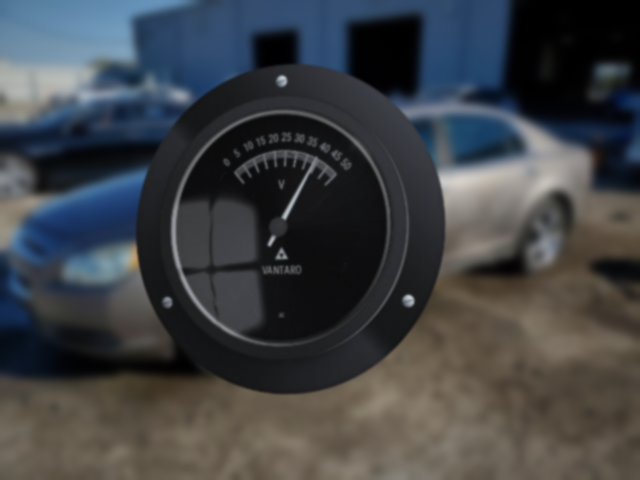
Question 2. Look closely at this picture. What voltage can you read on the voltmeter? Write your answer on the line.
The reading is 40 V
